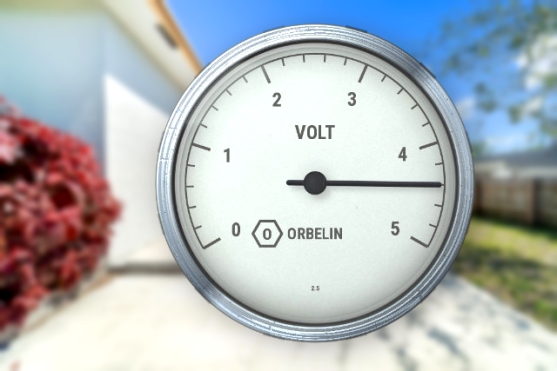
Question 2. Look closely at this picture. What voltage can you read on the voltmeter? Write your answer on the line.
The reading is 4.4 V
